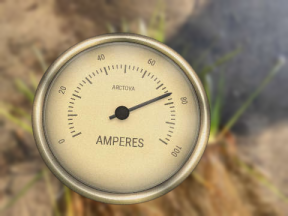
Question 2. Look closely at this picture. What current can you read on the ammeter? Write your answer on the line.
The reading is 76 A
